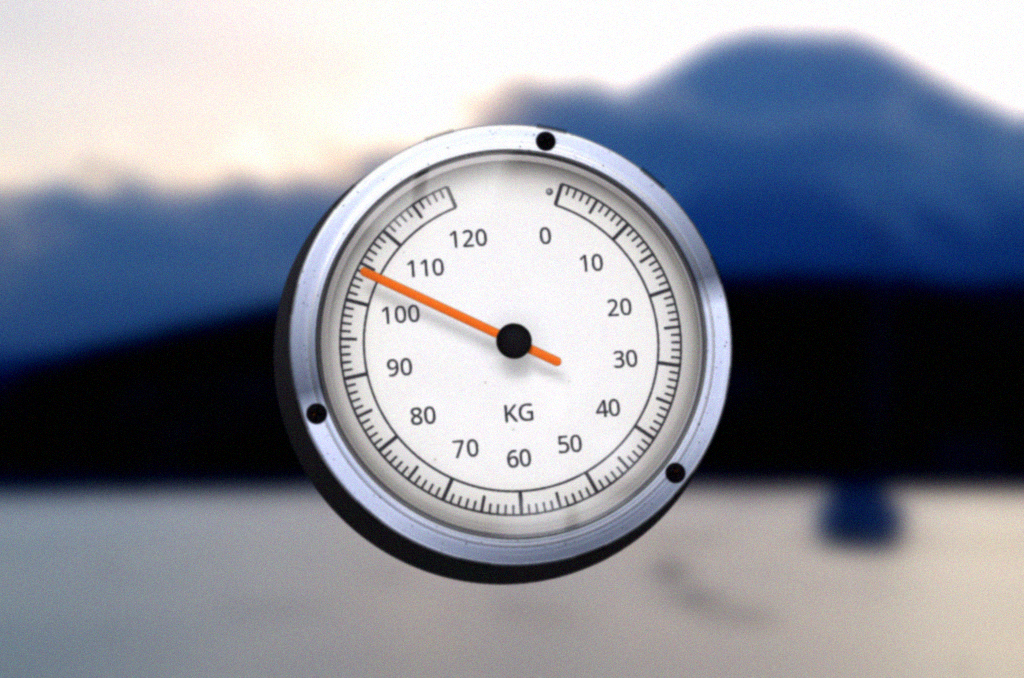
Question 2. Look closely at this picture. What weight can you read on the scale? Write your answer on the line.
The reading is 104 kg
